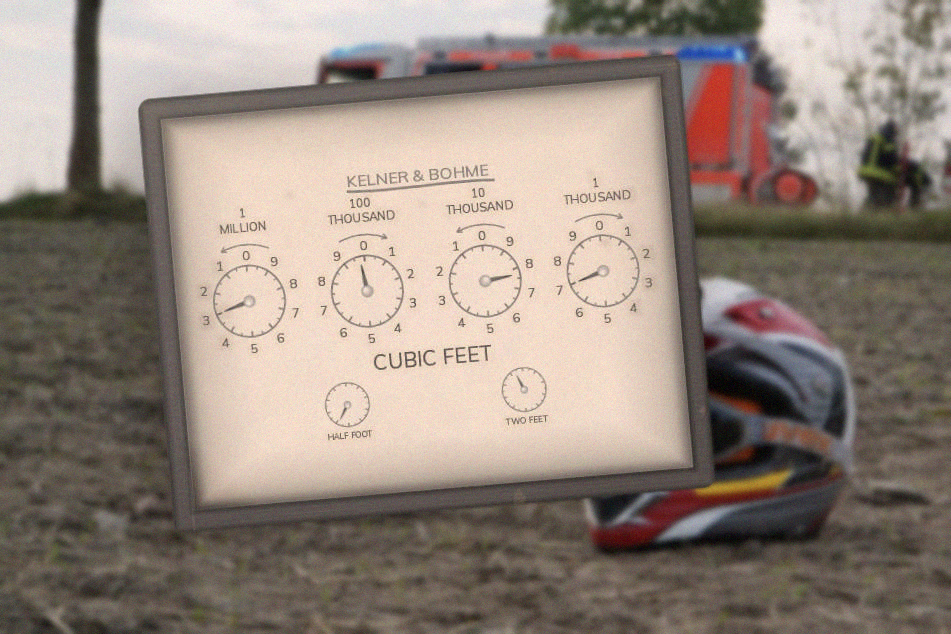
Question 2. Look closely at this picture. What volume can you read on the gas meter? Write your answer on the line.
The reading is 297700 ft³
